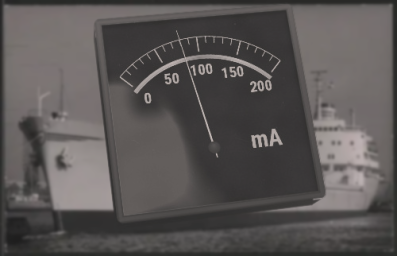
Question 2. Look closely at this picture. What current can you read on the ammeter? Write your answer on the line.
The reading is 80 mA
